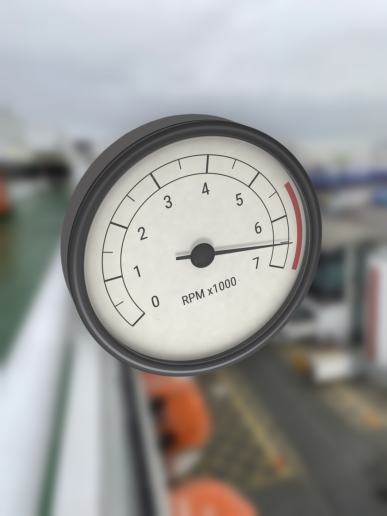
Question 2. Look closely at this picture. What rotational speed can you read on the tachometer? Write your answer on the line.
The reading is 6500 rpm
